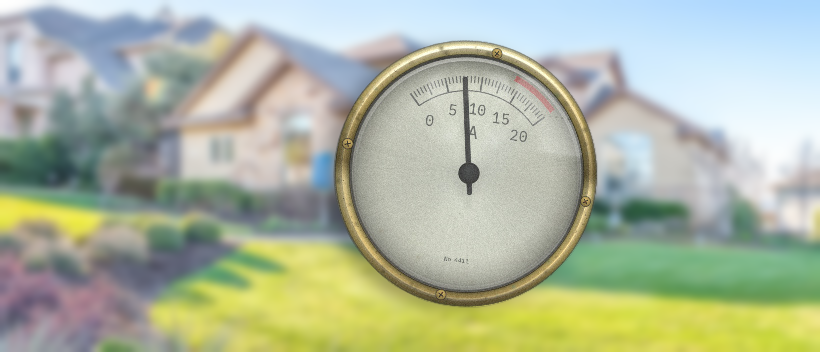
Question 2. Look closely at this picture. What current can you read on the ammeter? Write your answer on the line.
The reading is 7.5 A
